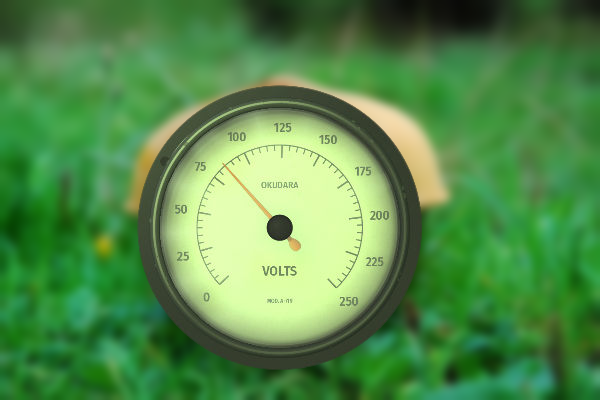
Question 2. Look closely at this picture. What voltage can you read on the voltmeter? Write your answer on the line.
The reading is 85 V
